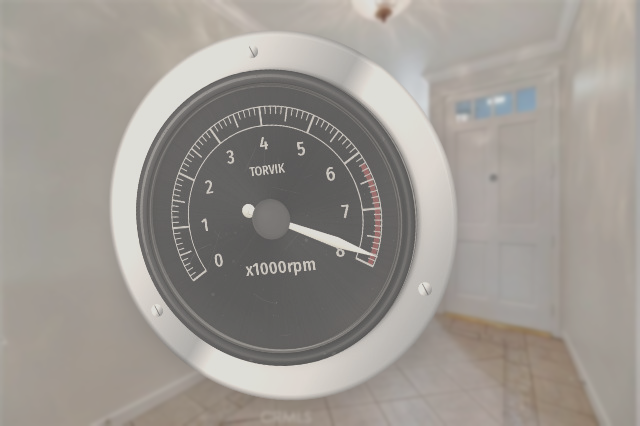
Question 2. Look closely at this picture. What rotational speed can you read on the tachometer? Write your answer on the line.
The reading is 7800 rpm
